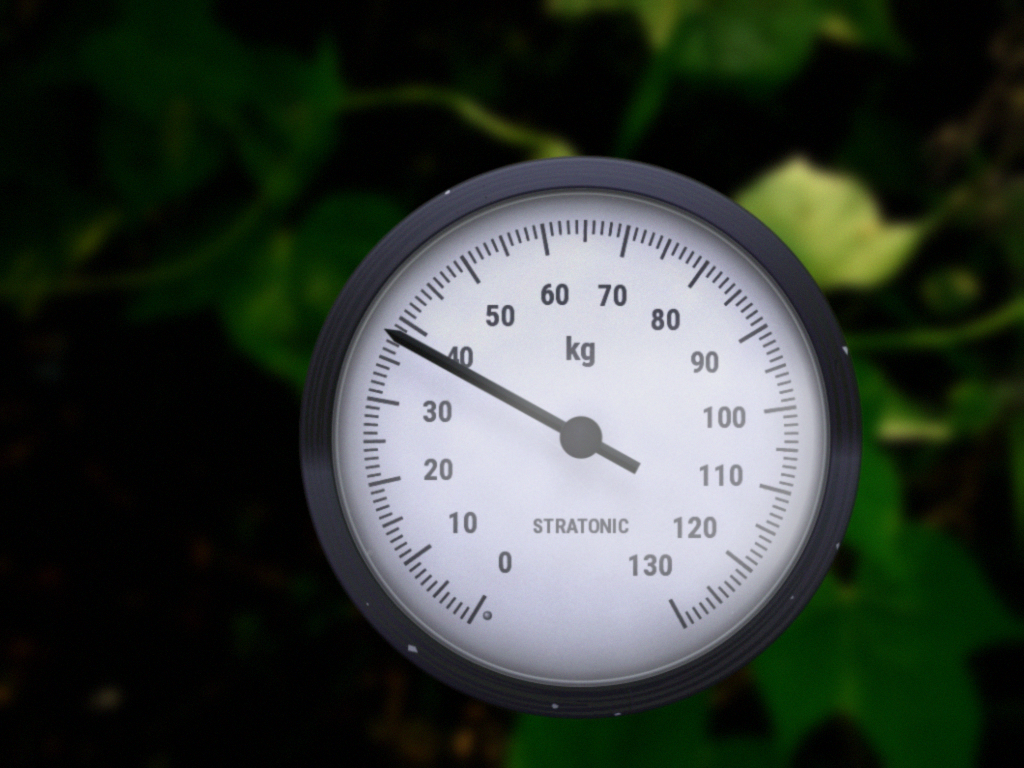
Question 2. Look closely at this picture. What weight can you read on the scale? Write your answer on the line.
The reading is 38 kg
